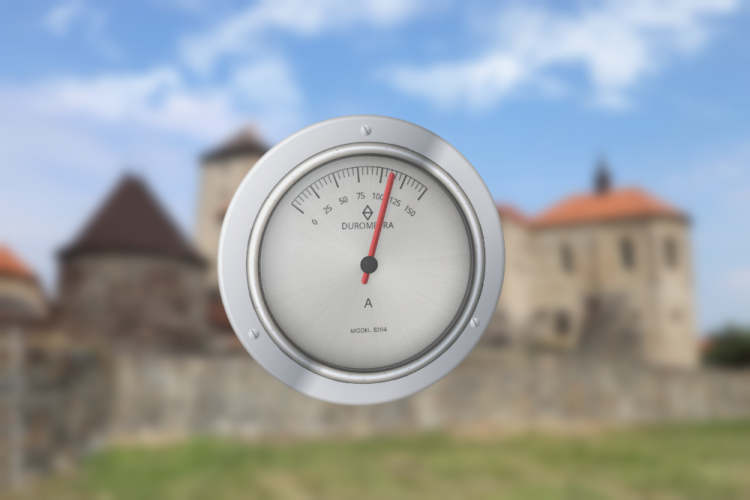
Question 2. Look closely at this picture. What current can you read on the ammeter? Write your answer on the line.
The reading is 110 A
